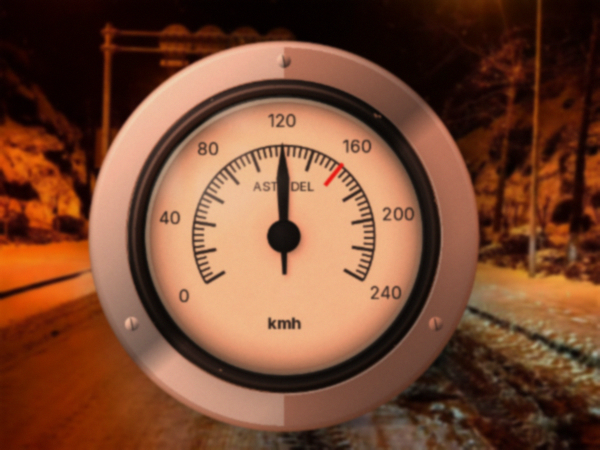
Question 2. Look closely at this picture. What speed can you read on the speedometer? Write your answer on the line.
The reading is 120 km/h
